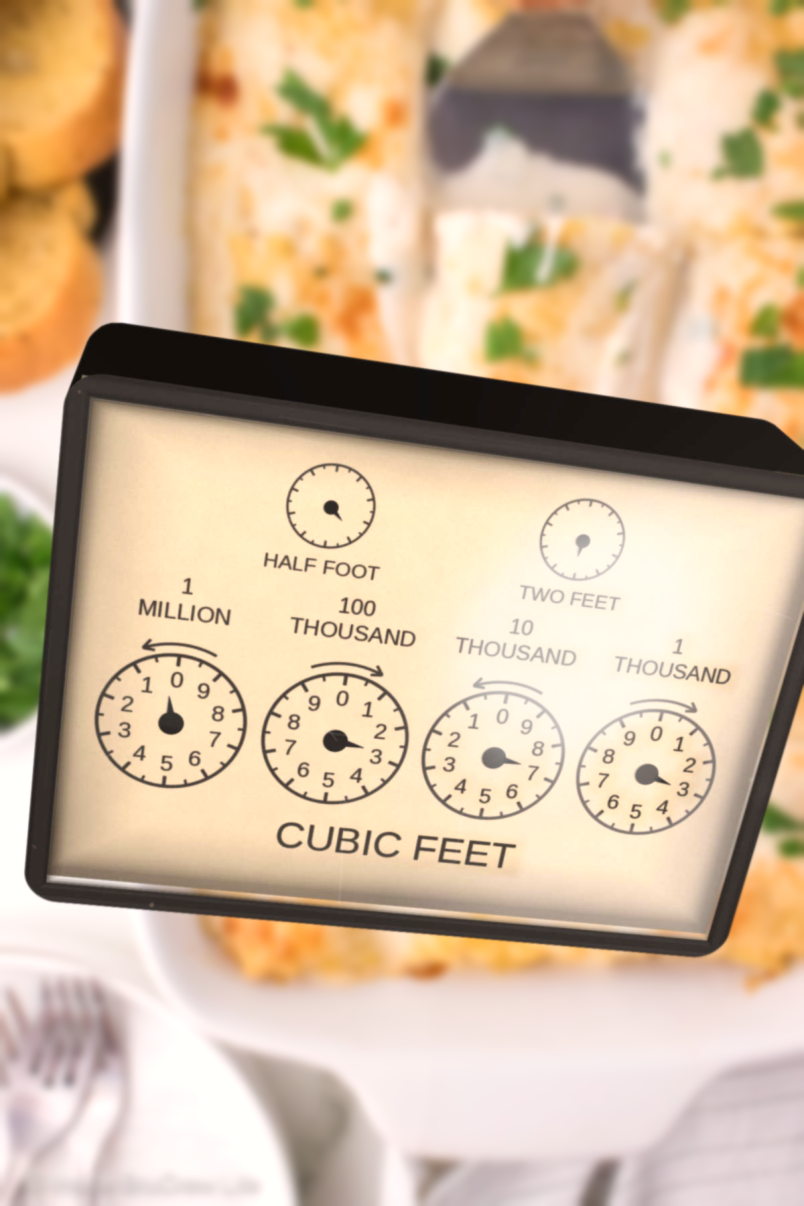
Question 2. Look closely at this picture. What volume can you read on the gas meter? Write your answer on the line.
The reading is 27300 ft³
